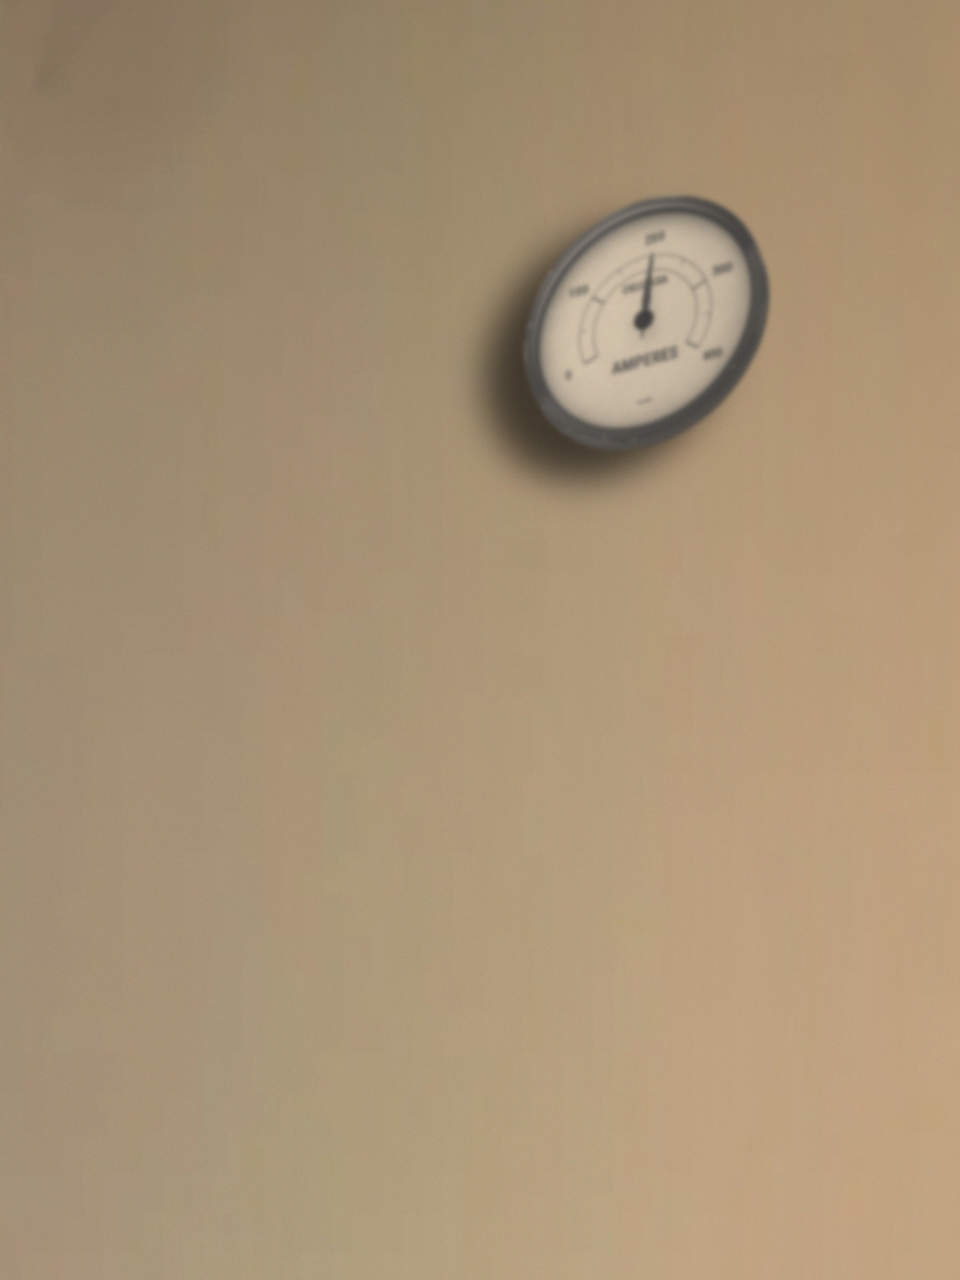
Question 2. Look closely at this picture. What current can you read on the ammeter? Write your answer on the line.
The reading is 200 A
